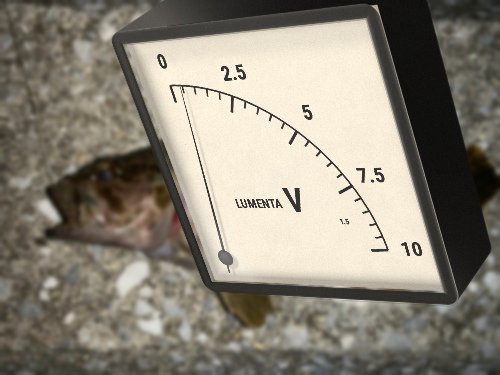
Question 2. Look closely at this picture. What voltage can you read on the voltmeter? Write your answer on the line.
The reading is 0.5 V
